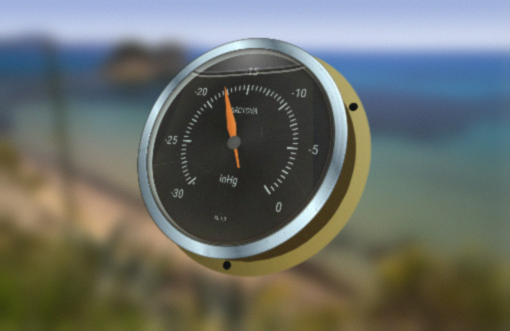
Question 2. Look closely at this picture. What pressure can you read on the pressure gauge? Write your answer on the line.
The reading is -17.5 inHg
